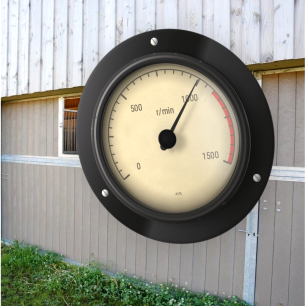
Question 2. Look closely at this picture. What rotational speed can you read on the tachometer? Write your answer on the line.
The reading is 1000 rpm
